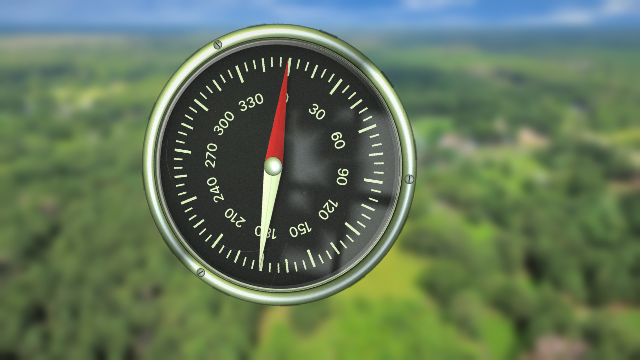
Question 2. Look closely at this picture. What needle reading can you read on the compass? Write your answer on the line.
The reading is 0 °
